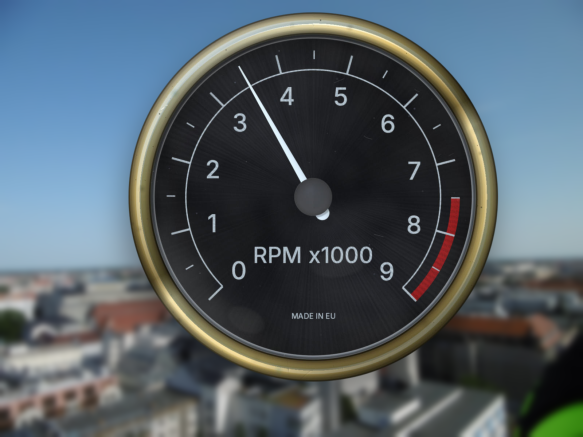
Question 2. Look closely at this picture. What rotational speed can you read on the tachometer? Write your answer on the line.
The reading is 3500 rpm
